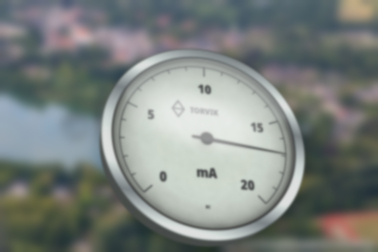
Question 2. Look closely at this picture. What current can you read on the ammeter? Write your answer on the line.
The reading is 17 mA
